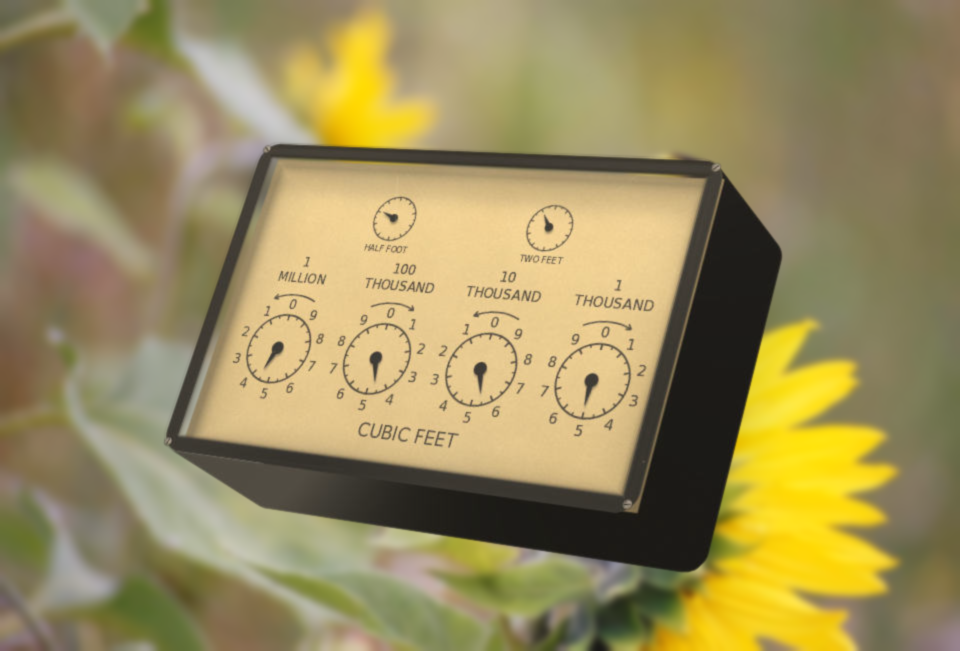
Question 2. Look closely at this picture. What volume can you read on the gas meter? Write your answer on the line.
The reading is 445500 ft³
